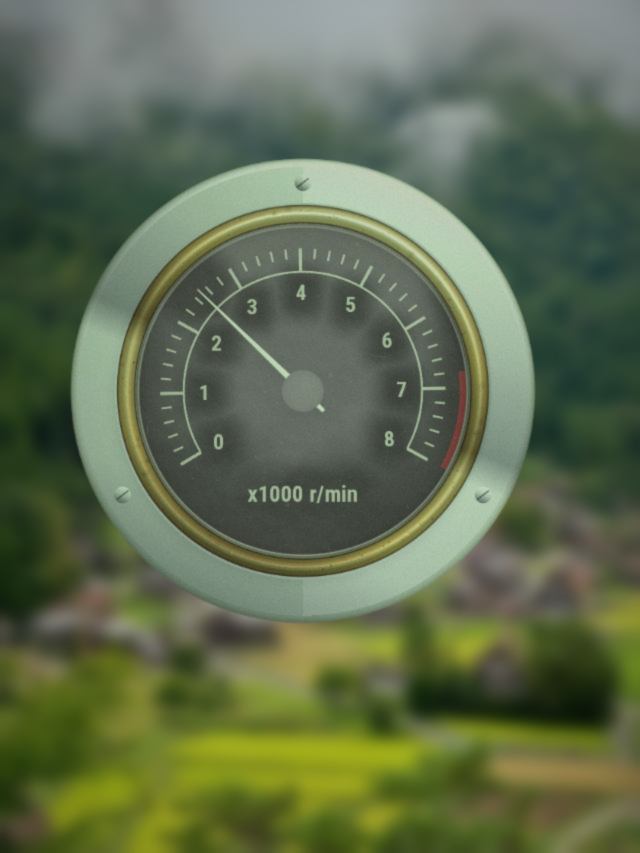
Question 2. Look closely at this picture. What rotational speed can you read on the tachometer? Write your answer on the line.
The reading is 2500 rpm
